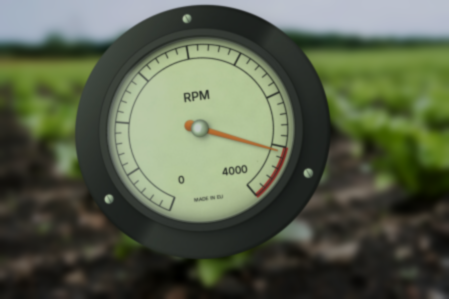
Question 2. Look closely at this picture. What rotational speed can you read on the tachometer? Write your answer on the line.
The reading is 3550 rpm
